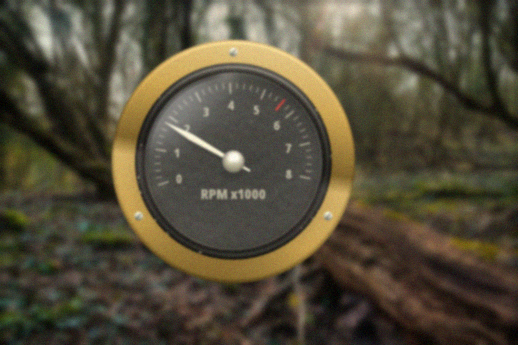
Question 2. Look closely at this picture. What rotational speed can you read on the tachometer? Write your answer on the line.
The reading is 1800 rpm
